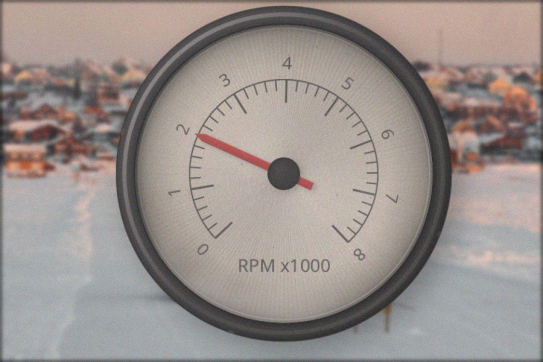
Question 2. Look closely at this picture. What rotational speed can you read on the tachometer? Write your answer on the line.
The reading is 2000 rpm
